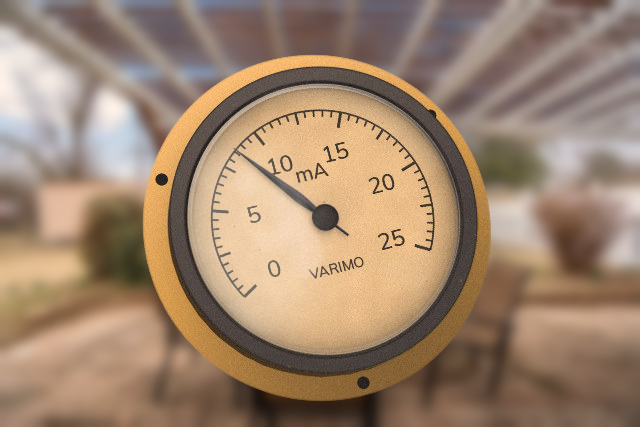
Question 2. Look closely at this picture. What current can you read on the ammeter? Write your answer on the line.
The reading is 8.5 mA
